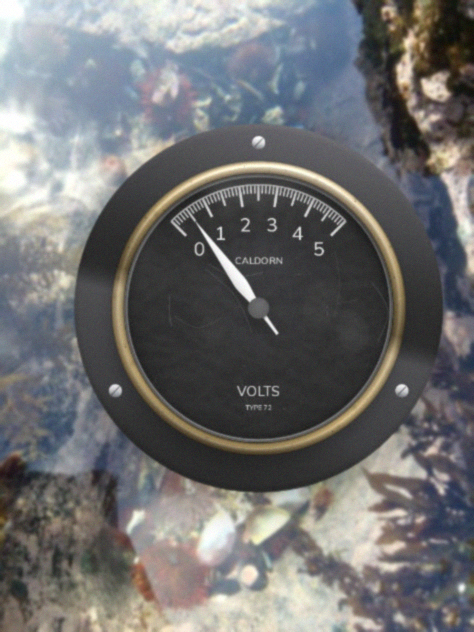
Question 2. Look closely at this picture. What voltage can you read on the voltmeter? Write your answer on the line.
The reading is 0.5 V
